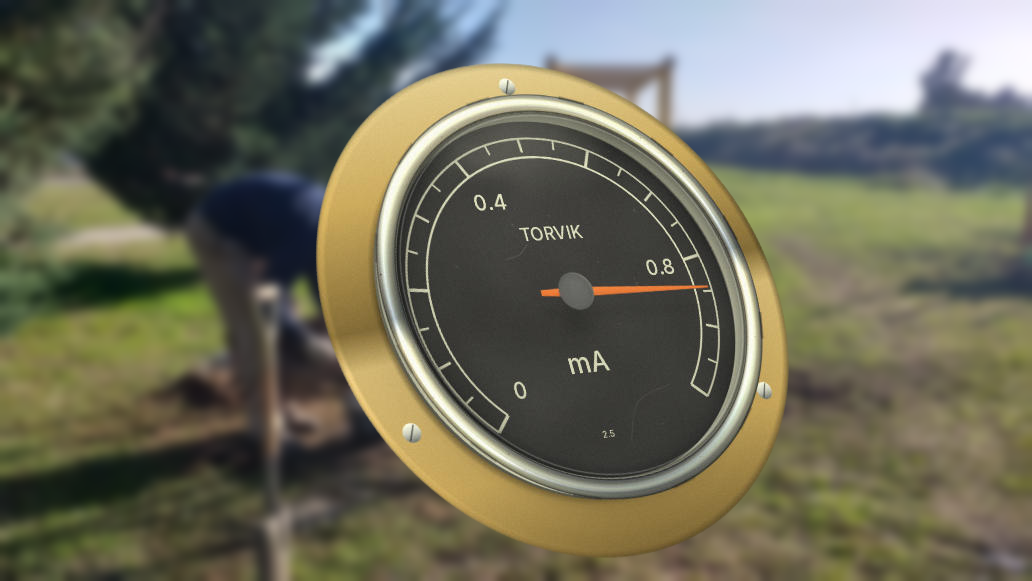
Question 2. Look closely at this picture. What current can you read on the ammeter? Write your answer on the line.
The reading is 0.85 mA
